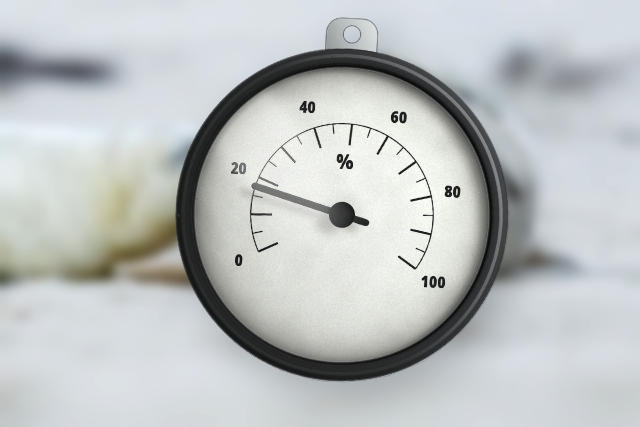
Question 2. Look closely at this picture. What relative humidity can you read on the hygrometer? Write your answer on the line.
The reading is 17.5 %
